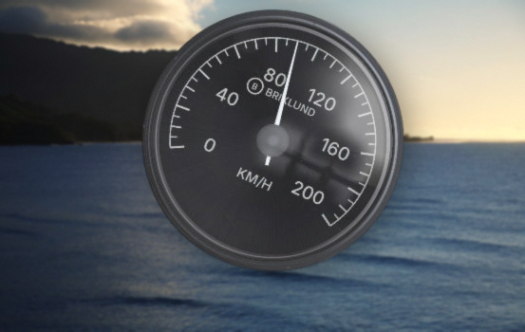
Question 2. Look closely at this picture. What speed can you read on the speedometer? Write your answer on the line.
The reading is 90 km/h
